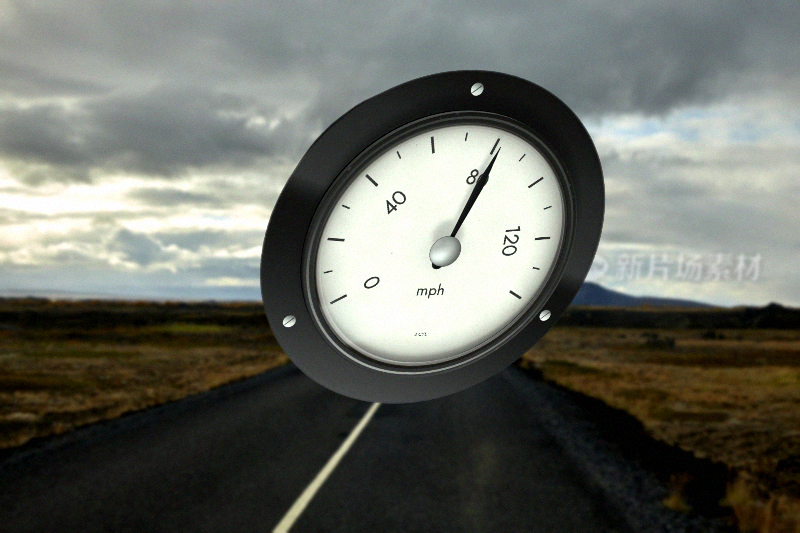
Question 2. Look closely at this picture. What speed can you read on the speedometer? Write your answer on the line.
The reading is 80 mph
